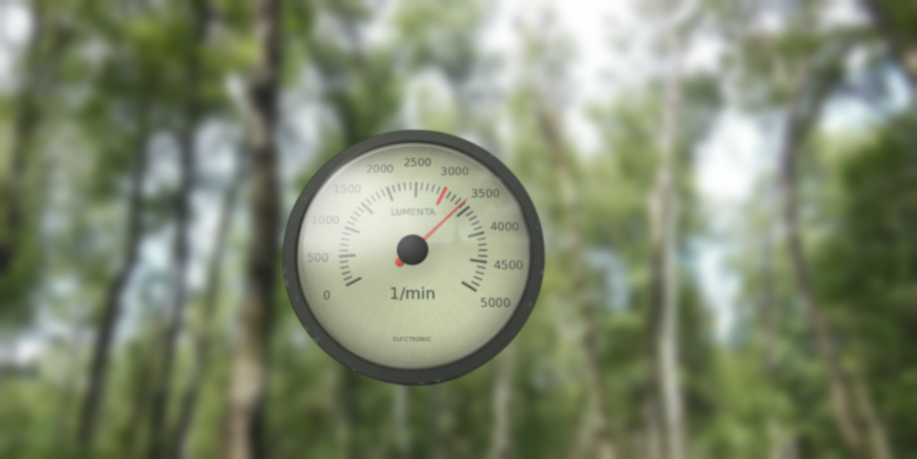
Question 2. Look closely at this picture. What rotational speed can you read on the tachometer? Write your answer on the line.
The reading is 3400 rpm
